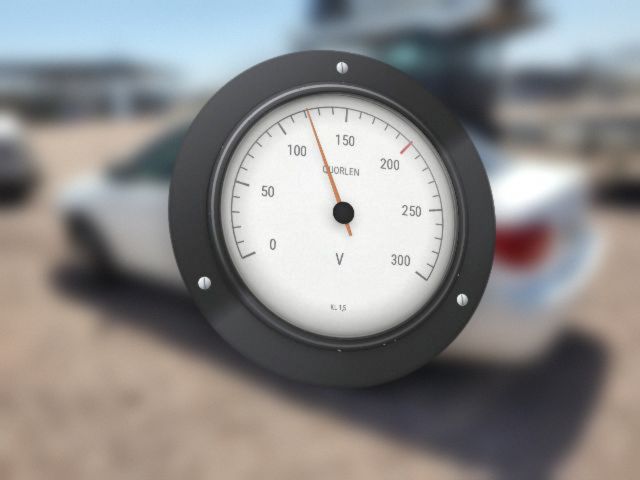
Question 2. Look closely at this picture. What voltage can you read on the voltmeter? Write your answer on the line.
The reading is 120 V
